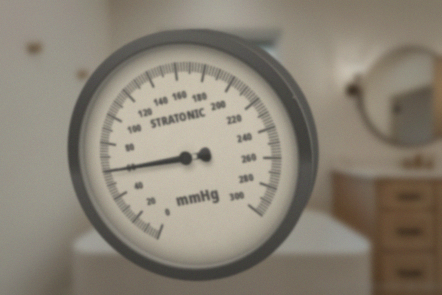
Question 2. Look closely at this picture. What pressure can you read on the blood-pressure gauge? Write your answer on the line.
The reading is 60 mmHg
